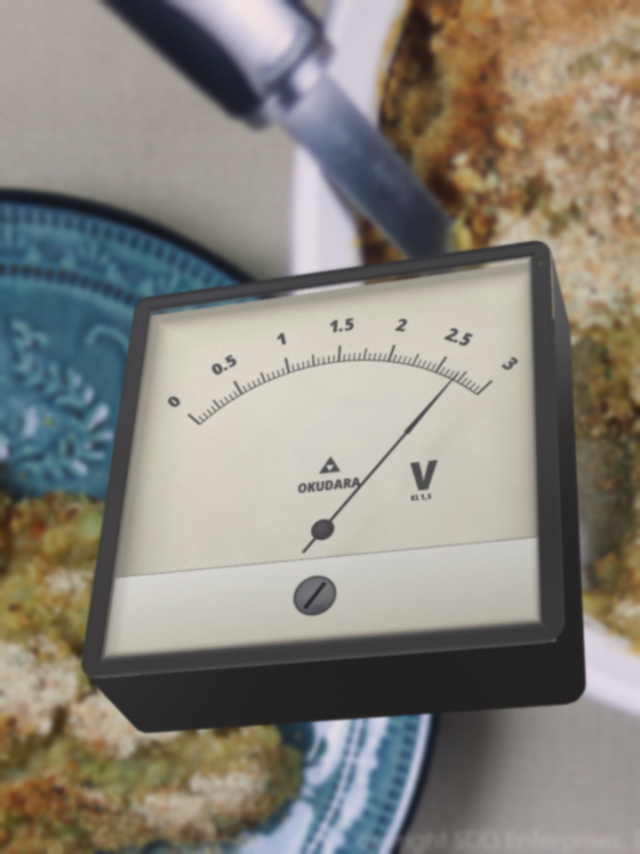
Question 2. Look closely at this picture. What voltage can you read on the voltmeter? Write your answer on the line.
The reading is 2.75 V
